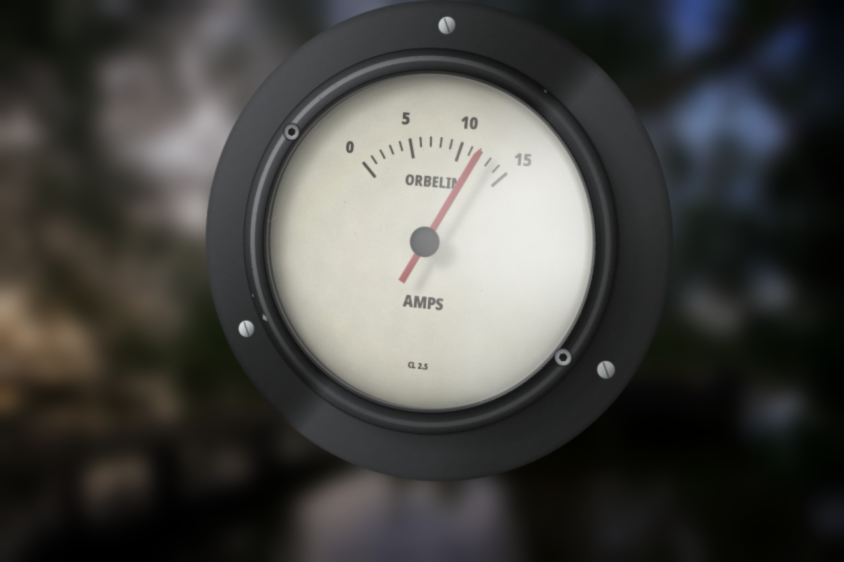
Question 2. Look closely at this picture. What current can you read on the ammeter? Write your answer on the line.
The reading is 12 A
